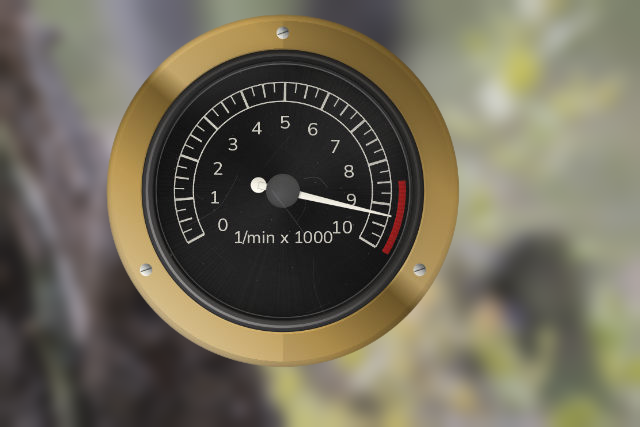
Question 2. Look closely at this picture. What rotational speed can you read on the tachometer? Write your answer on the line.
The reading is 9250 rpm
